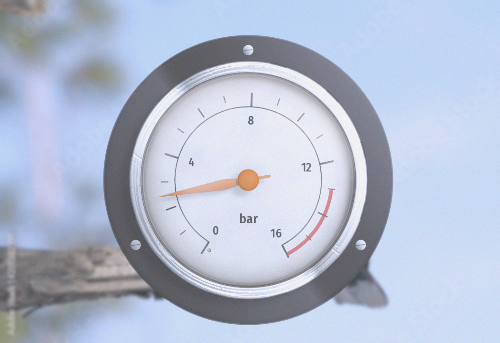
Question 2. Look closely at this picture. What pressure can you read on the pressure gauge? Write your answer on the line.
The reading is 2.5 bar
